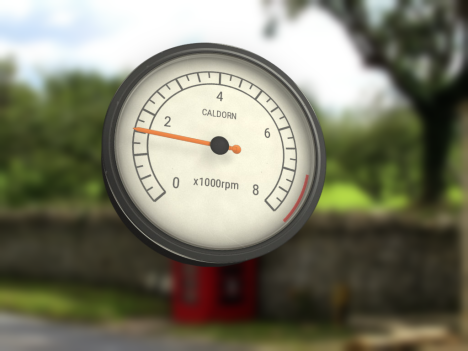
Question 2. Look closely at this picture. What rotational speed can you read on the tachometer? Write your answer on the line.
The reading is 1500 rpm
